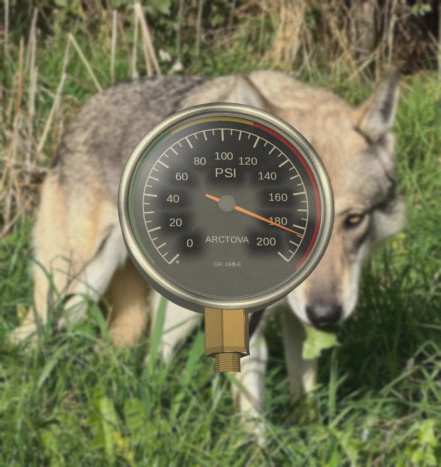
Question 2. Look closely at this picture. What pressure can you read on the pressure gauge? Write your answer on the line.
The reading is 185 psi
